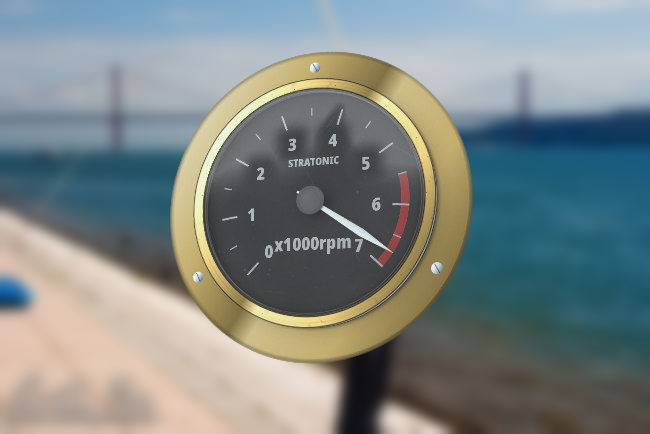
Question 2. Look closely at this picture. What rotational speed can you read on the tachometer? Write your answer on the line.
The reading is 6750 rpm
